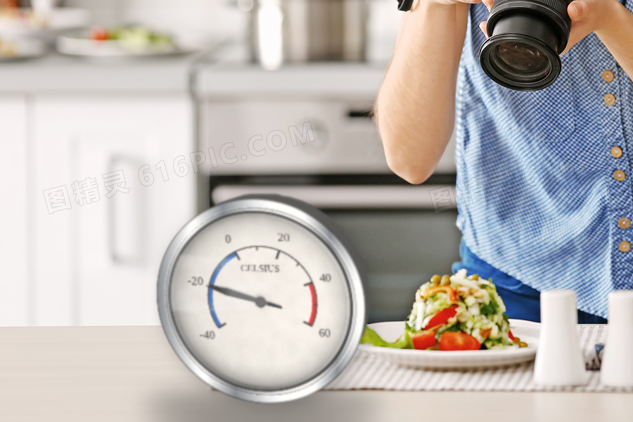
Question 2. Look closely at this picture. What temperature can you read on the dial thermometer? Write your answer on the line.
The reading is -20 °C
